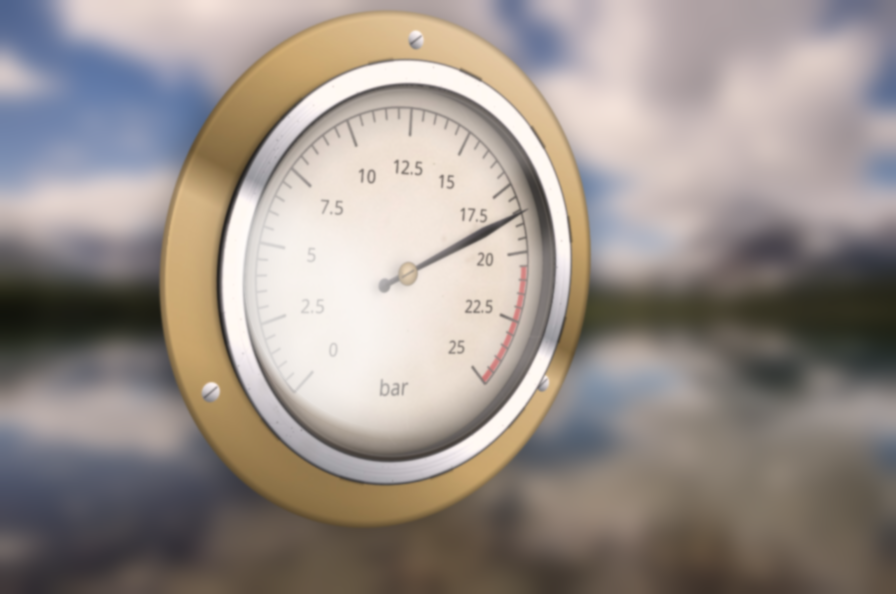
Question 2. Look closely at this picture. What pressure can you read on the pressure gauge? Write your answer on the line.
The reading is 18.5 bar
